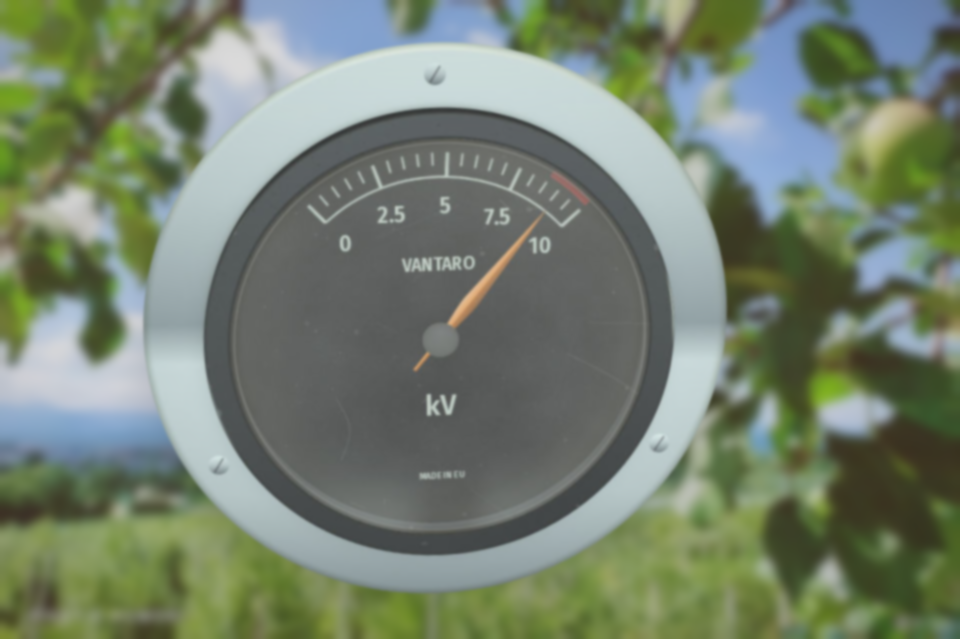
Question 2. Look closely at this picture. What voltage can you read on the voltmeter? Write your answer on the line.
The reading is 9 kV
